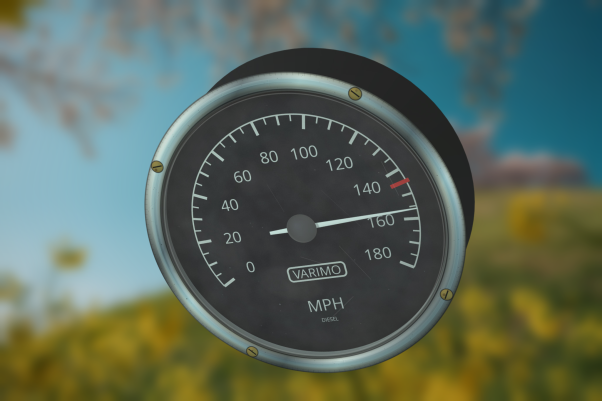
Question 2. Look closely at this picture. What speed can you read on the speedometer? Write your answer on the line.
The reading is 155 mph
